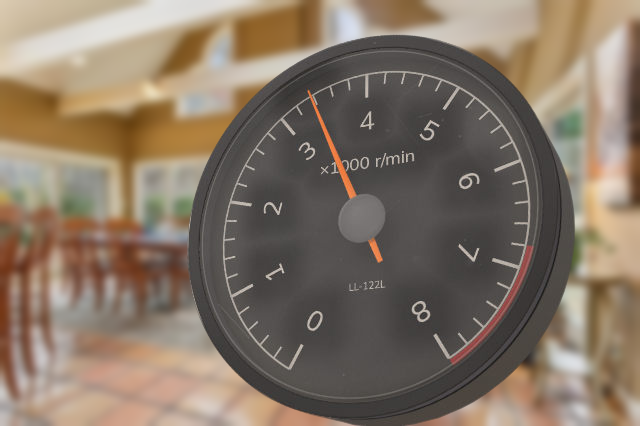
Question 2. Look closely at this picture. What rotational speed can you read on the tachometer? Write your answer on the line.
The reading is 3400 rpm
